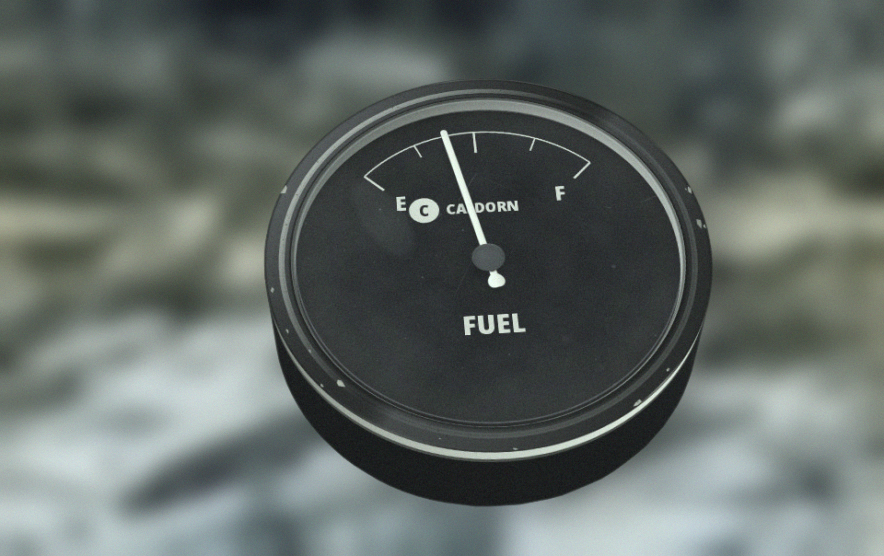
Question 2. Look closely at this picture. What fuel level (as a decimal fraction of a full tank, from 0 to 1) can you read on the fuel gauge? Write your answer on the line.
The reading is 0.375
